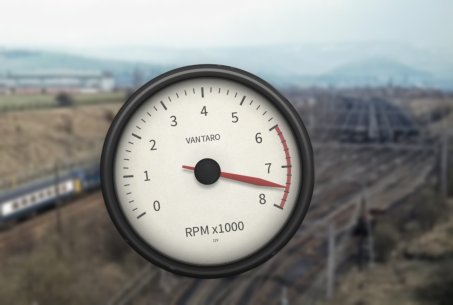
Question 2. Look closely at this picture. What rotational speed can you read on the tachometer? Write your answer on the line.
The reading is 7500 rpm
